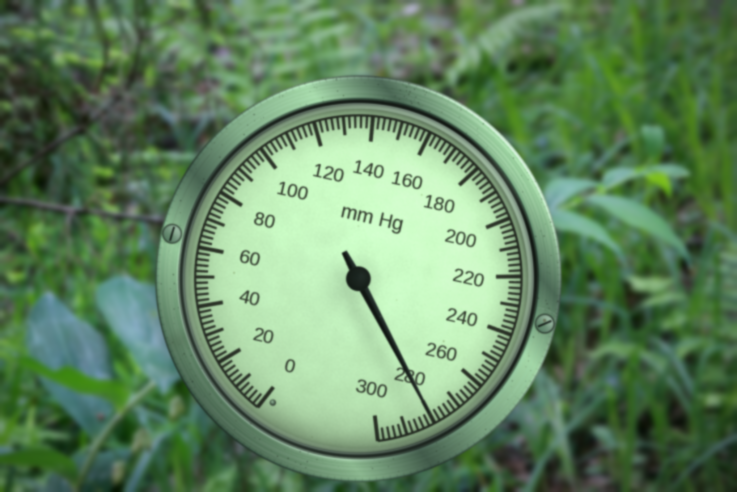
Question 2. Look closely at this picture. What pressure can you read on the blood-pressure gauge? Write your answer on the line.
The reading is 280 mmHg
